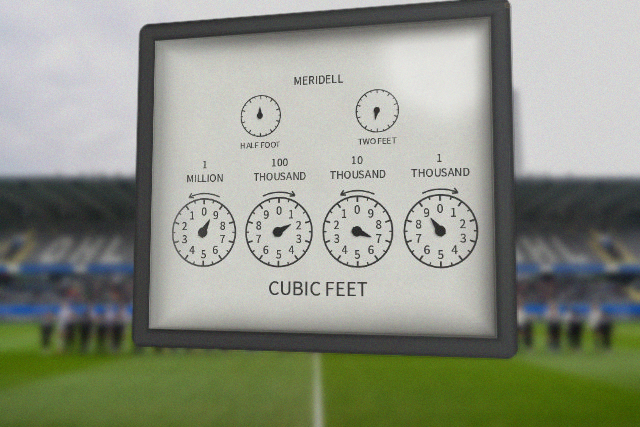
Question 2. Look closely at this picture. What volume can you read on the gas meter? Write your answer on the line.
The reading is 916900 ft³
